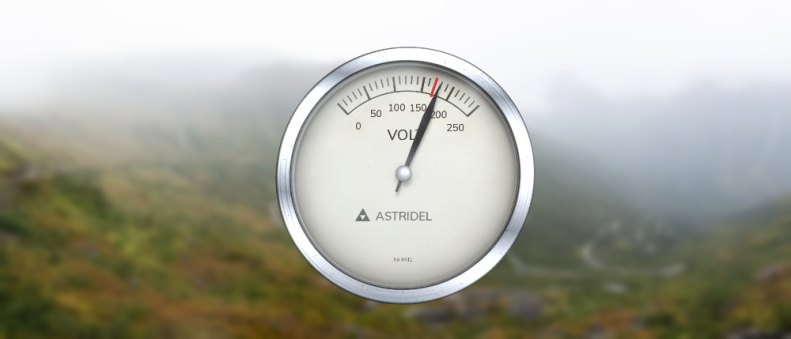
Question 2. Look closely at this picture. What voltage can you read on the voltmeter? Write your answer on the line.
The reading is 180 V
